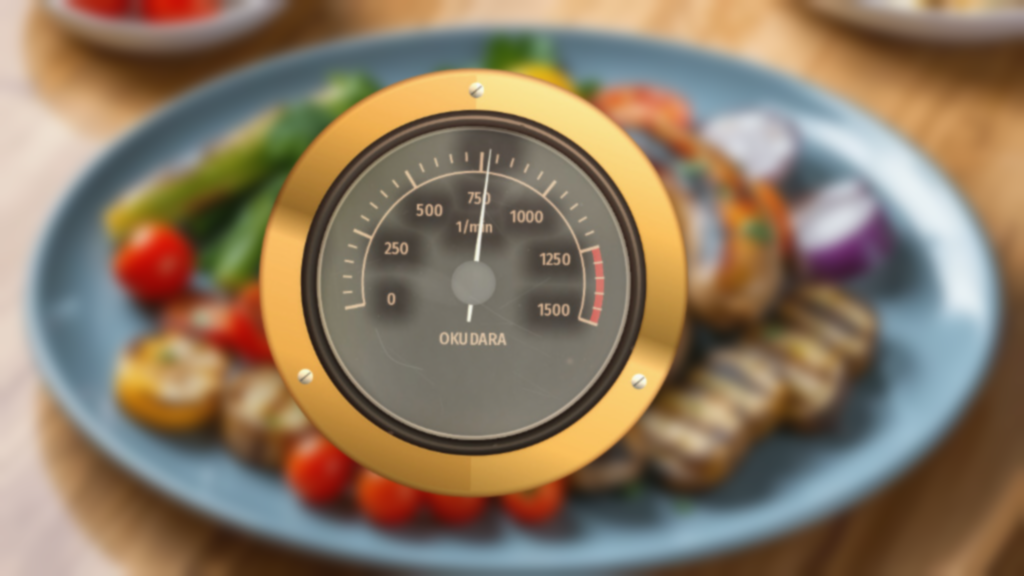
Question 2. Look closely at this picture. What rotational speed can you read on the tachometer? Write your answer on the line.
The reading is 775 rpm
